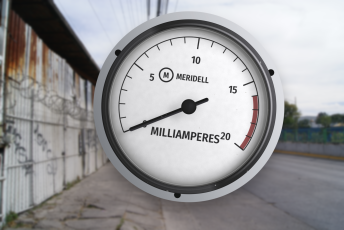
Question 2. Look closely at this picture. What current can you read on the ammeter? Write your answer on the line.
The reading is 0 mA
